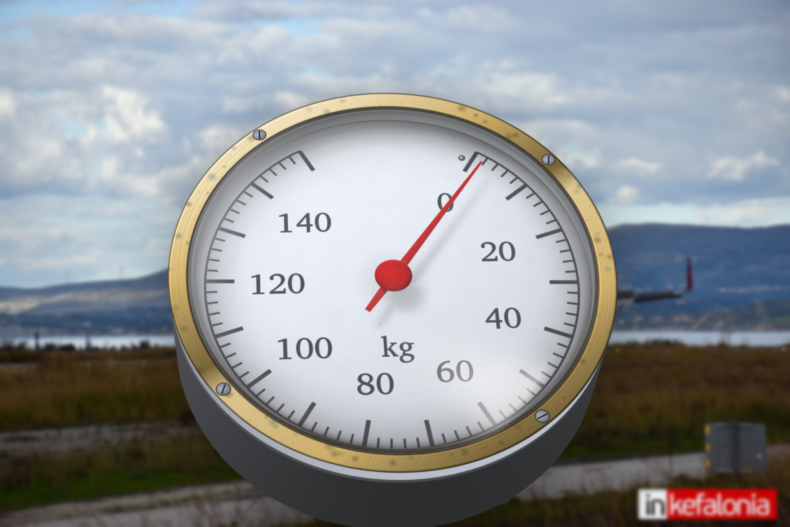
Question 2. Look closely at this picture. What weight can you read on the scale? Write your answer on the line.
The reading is 2 kg
